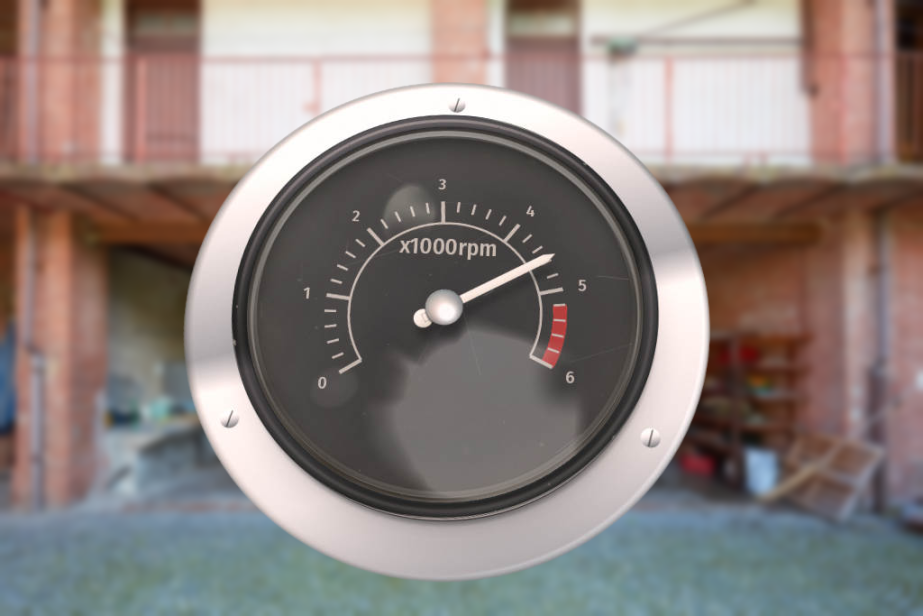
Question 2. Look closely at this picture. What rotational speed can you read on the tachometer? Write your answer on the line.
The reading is 4600 rpm
